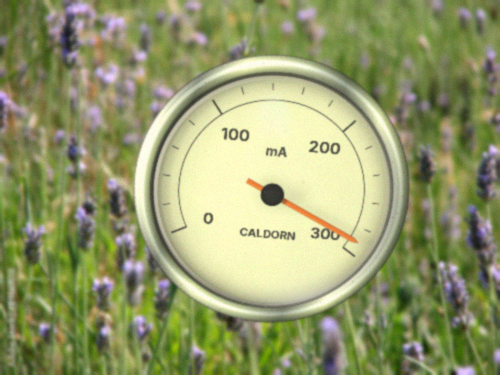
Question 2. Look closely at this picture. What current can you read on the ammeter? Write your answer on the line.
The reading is 290 mA
